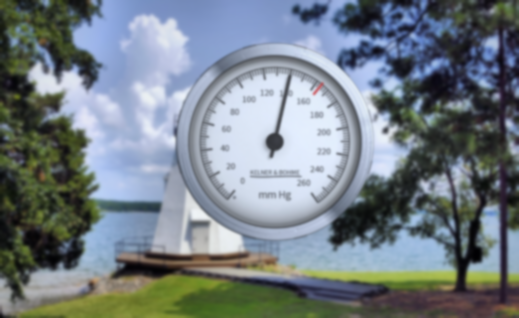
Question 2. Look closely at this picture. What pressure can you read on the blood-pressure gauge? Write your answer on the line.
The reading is 140 mmHg
